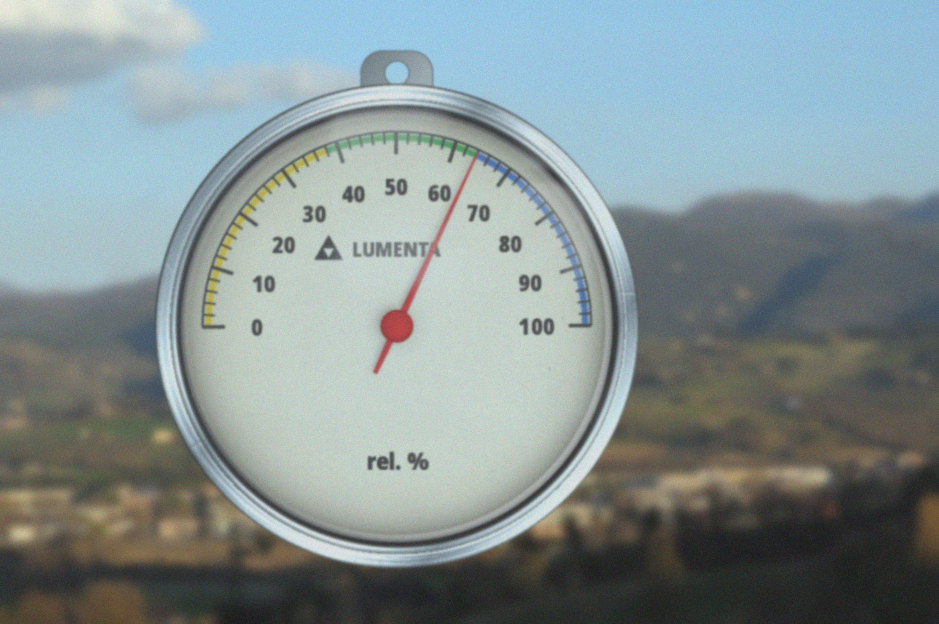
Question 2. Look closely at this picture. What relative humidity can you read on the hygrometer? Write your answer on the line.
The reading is 64 %
